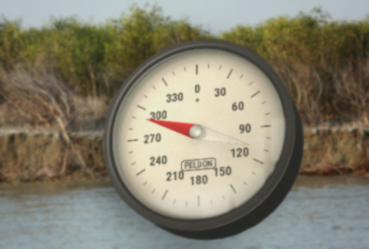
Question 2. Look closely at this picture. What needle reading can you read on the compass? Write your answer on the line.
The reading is 290 °
